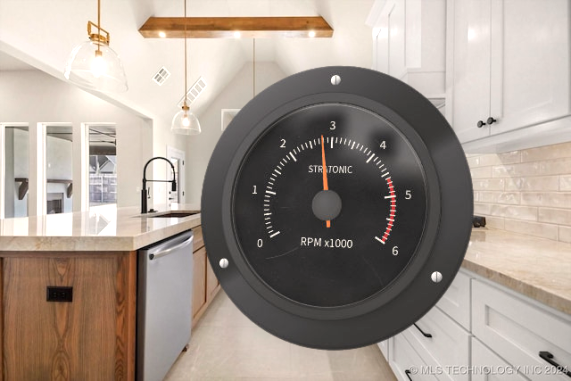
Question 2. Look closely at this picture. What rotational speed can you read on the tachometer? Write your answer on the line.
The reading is 2800 rpm
